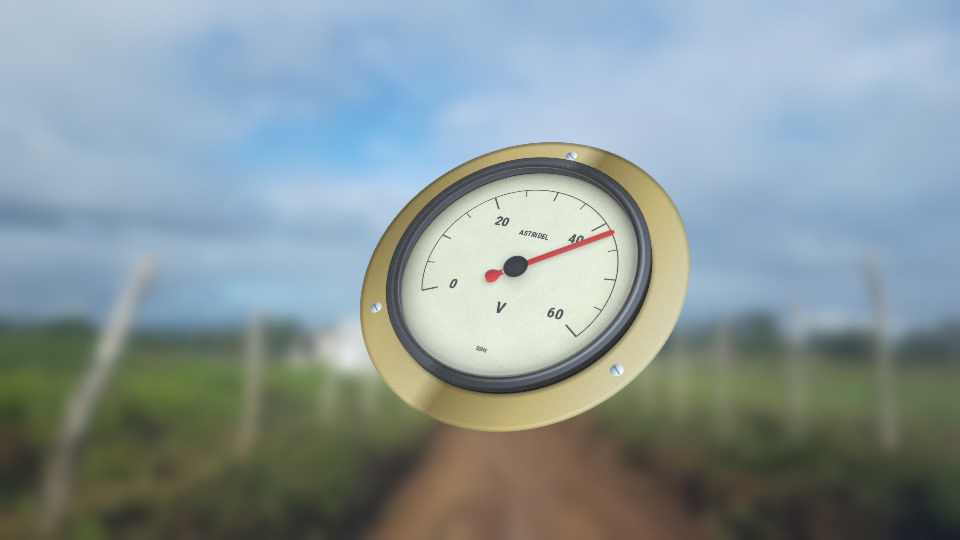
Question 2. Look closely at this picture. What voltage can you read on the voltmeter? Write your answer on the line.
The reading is 42.5 V
